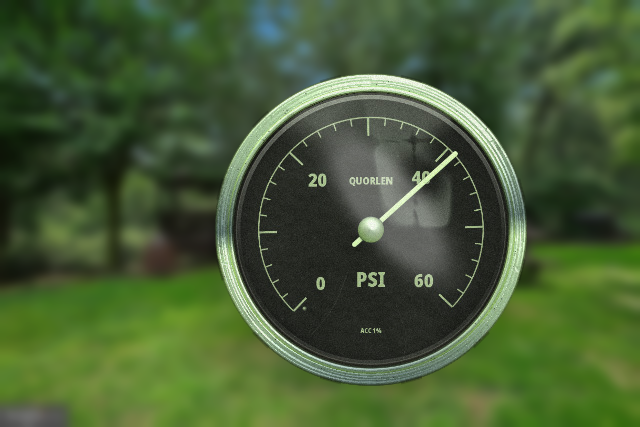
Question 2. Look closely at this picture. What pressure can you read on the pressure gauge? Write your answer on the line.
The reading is 41 psi
